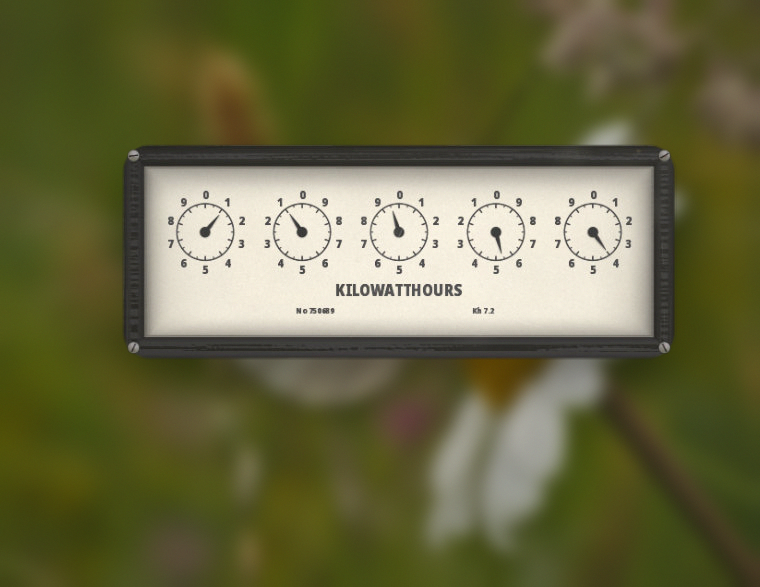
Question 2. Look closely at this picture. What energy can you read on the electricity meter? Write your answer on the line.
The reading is 10954 kWh
